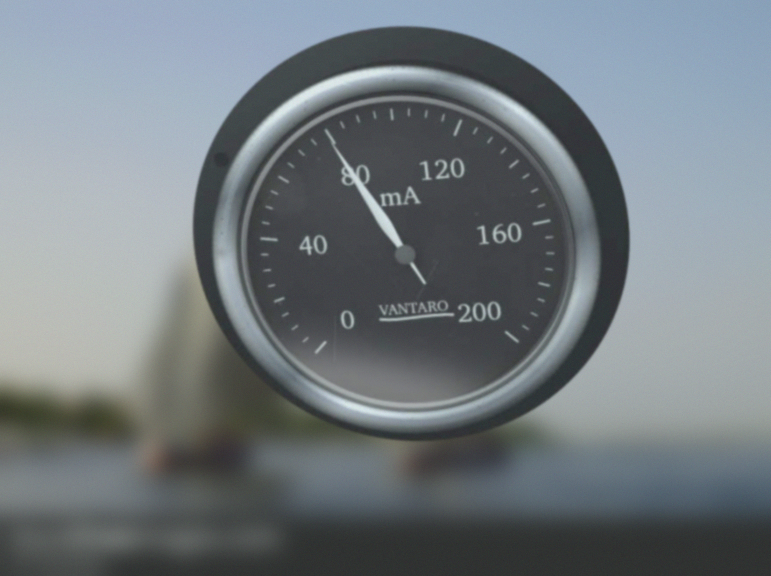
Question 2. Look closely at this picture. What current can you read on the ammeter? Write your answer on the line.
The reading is 80 mA
